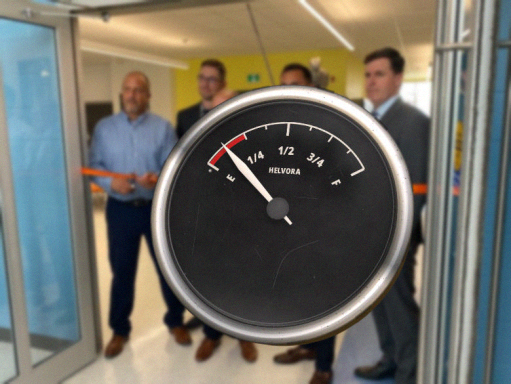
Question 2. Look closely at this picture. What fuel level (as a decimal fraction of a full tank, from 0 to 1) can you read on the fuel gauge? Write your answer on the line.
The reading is 0.125
